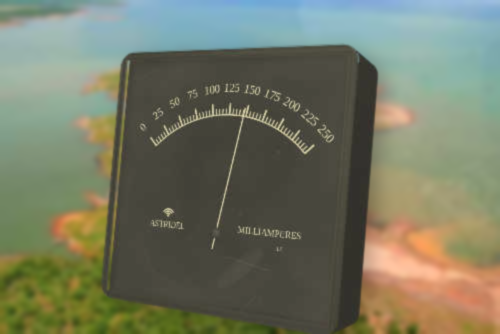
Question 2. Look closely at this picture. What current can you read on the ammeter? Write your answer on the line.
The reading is 150 mA
